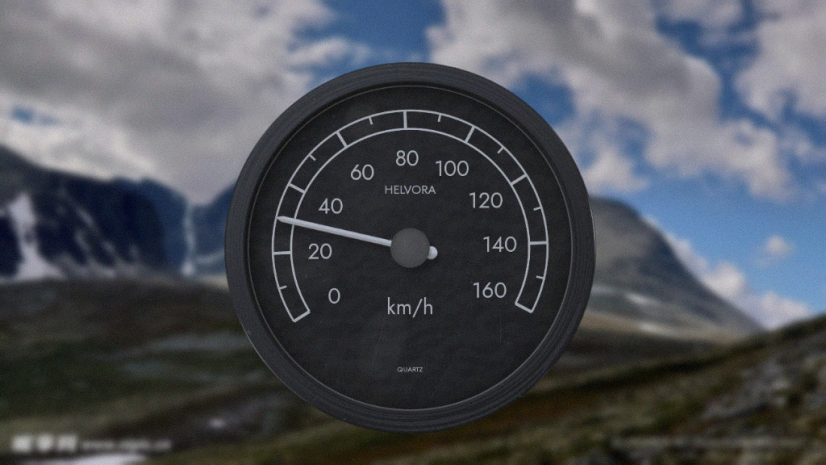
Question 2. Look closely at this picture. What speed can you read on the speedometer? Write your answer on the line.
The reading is 30 km/h
